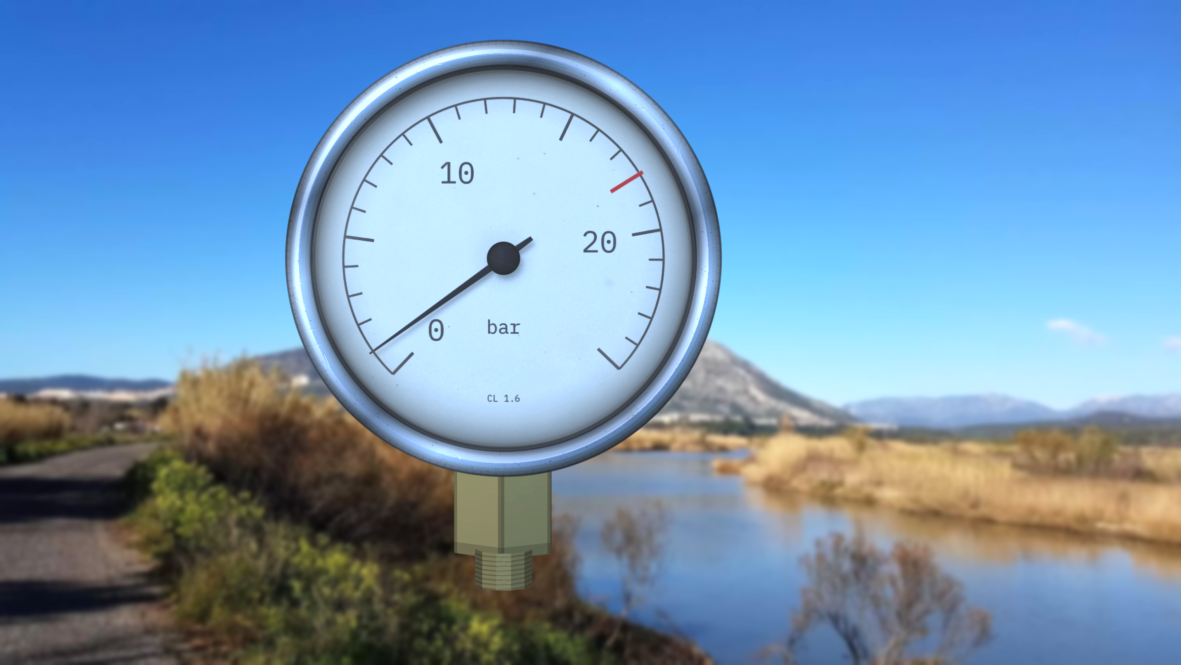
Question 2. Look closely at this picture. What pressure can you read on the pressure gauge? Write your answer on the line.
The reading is 1 bar
